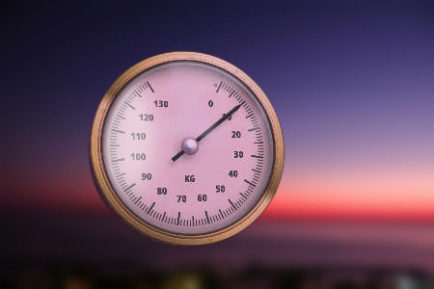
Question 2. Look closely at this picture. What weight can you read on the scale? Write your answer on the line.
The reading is 10 kg
